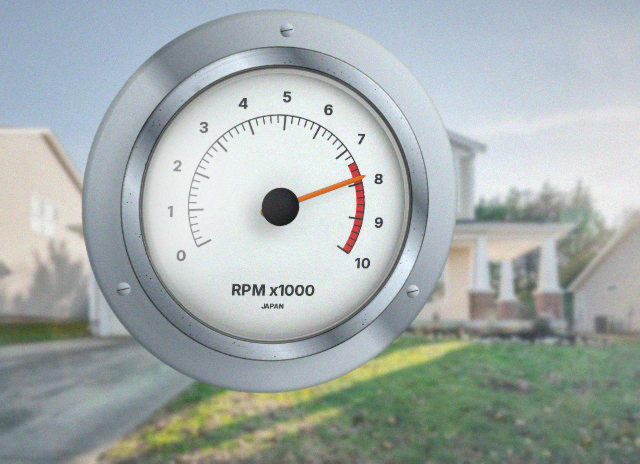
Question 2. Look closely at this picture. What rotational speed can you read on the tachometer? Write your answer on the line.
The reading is 7800 rpm
